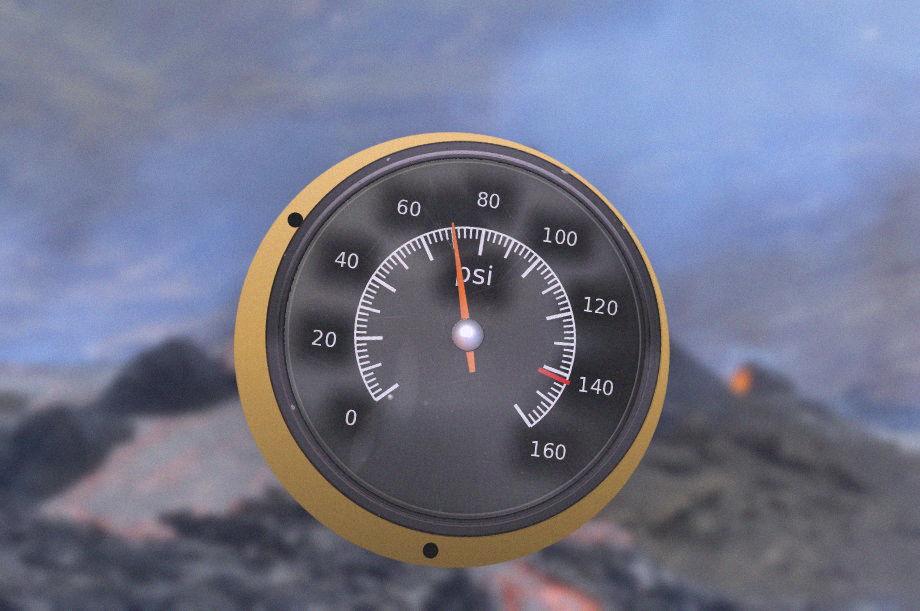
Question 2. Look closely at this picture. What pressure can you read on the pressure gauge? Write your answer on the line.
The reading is 70 psi
